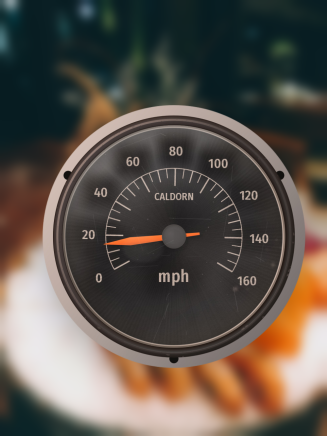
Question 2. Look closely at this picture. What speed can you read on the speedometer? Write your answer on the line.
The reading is 15 mph
